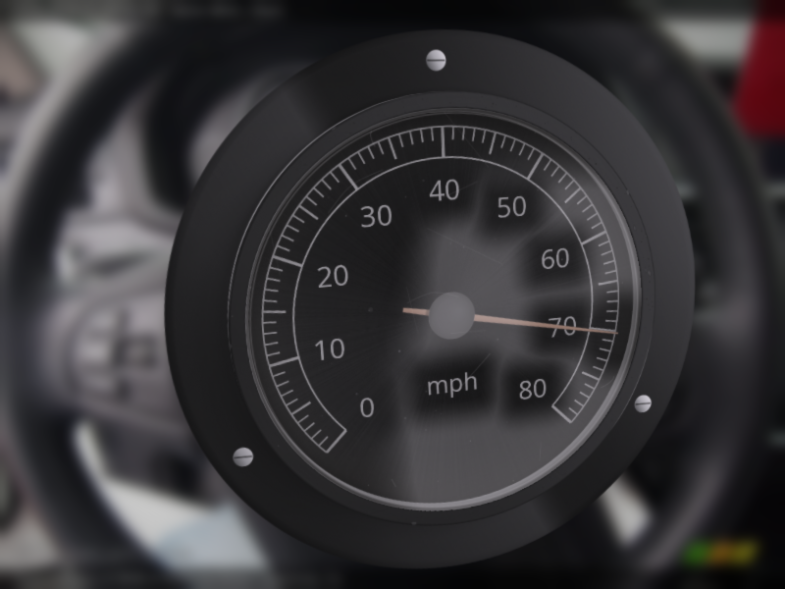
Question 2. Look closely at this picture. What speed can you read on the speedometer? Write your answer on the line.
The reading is 70 mph
